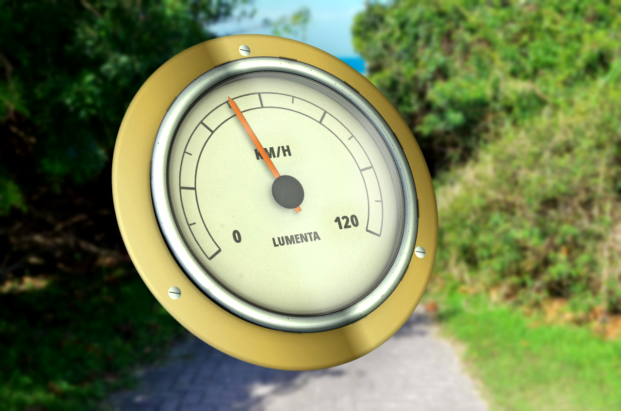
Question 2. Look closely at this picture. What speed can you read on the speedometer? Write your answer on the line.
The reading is 50 km/h
